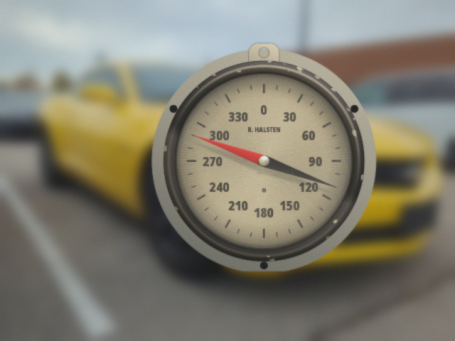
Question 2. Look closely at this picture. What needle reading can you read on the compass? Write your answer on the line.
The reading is 290 °
